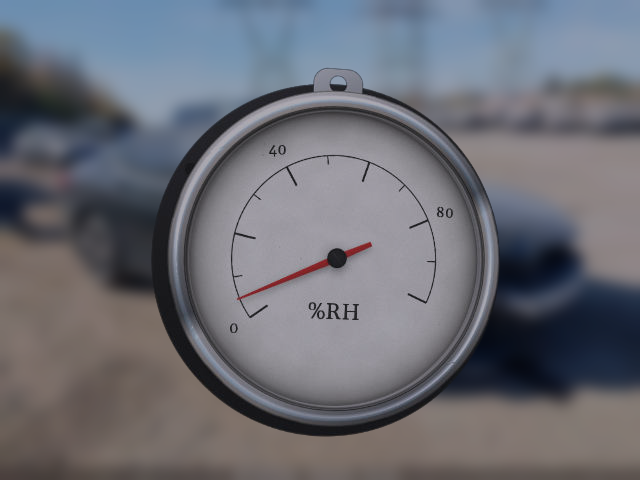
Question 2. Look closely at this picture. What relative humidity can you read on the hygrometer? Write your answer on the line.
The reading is 5 %
